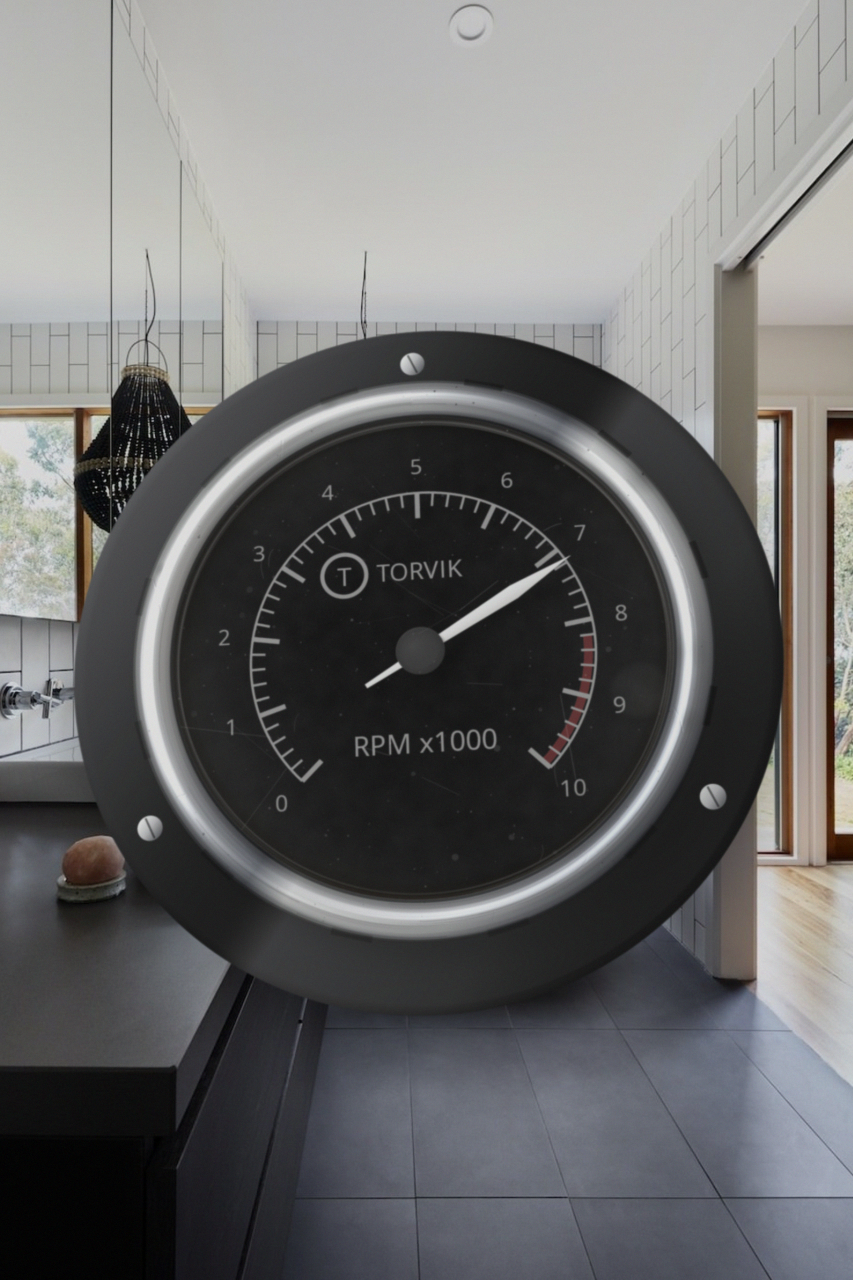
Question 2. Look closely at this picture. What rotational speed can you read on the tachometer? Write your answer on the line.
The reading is 7200 rpm
